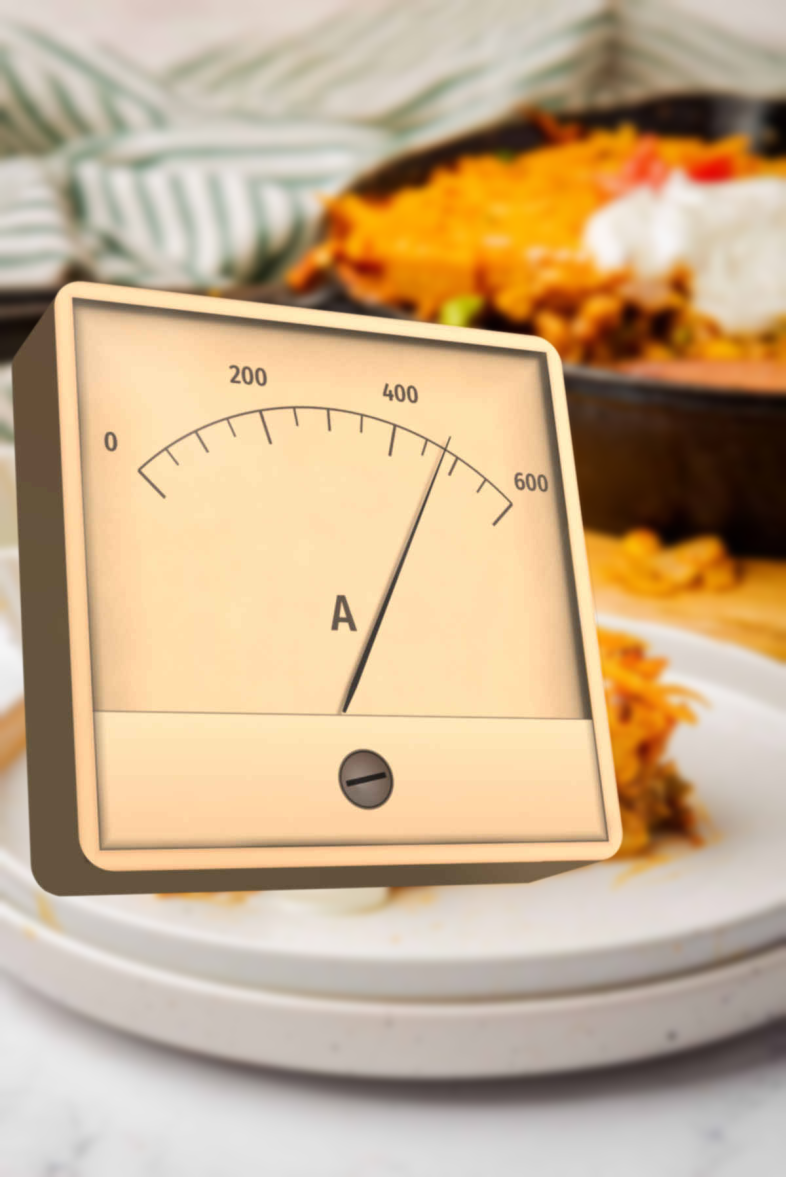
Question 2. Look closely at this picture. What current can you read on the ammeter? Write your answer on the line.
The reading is 475 A
